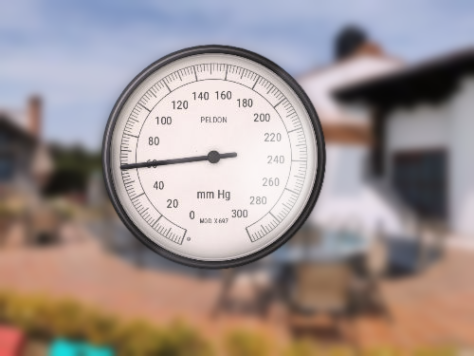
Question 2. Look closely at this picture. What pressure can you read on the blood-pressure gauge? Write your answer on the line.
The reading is 60 mmHg
